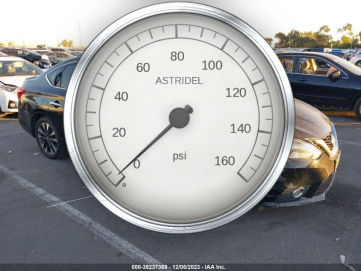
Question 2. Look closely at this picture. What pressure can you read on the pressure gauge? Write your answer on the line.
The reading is 2.5 psi
